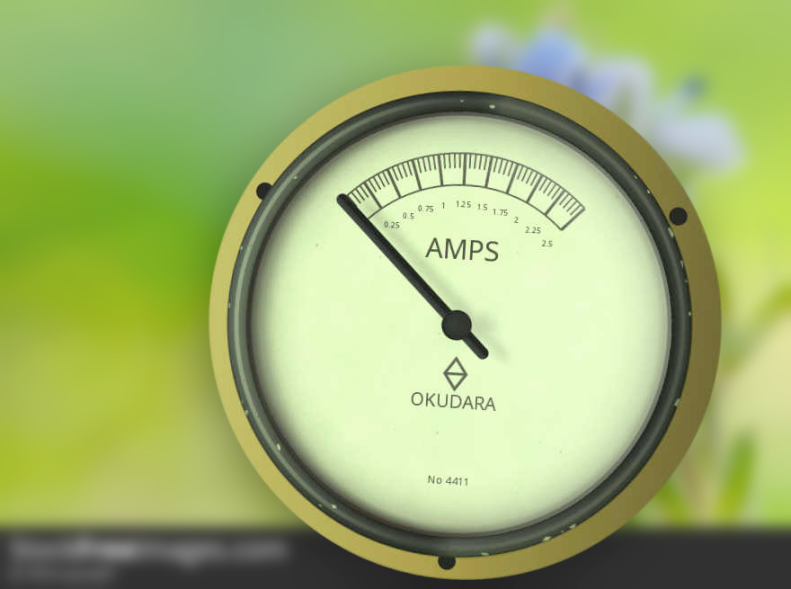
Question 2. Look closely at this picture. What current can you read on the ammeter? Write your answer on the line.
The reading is 0 A
